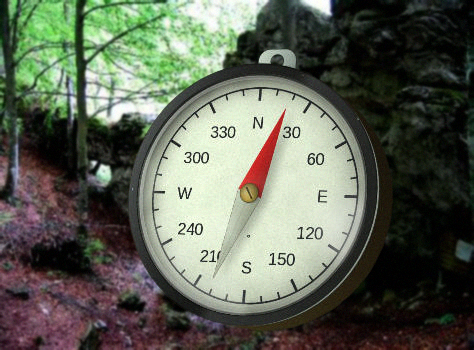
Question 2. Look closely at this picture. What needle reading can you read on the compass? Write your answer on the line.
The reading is 20 °
